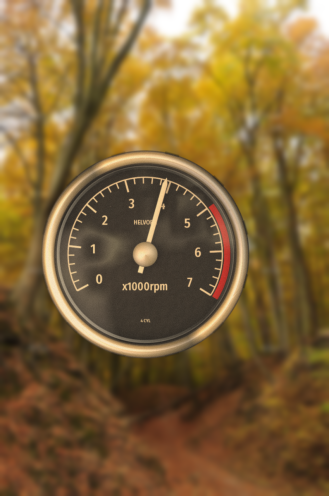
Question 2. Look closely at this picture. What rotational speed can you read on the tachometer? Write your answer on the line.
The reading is 3900 rpm
